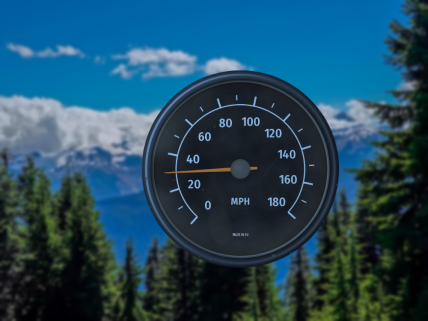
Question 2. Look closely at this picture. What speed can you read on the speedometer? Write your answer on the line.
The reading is 30 mph
